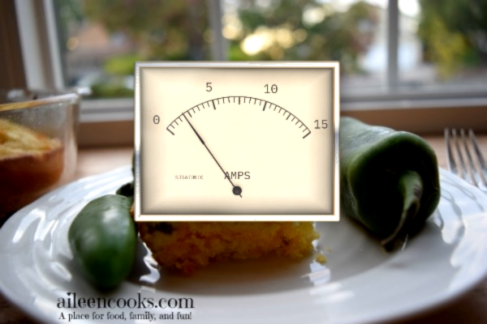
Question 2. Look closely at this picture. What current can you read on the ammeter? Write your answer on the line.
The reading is 2 A
